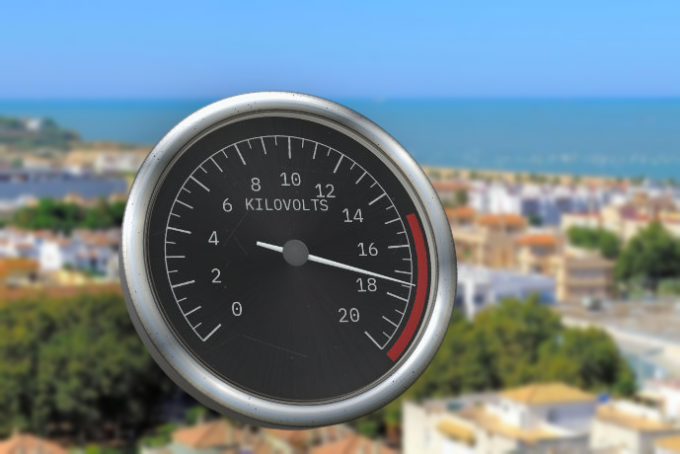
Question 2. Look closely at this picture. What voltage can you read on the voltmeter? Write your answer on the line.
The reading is 17.5 kV
